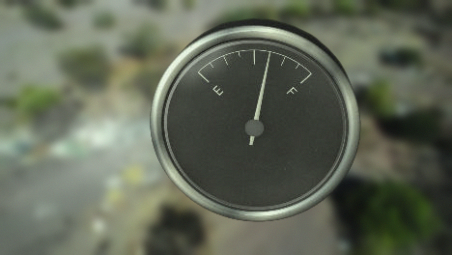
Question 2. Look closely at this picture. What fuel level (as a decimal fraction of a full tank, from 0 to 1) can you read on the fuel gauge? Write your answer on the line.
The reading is 0.625
